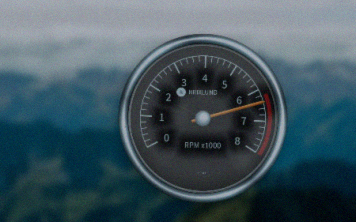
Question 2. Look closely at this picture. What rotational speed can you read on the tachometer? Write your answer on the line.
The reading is 6400 rpm
